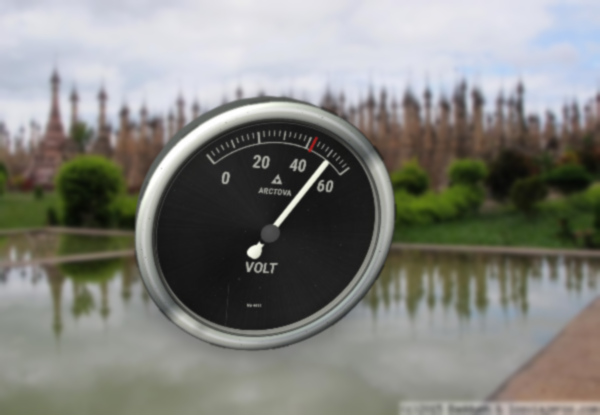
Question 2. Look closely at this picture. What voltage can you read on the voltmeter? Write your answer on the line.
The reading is 50 V
